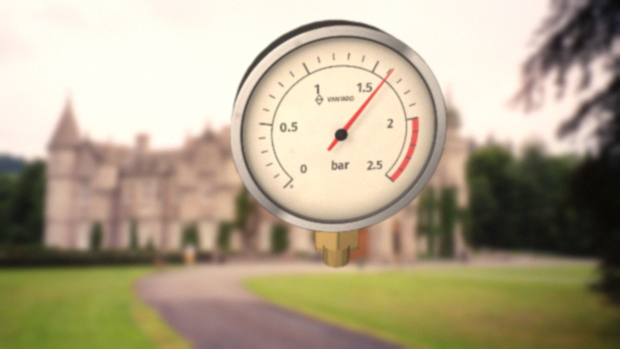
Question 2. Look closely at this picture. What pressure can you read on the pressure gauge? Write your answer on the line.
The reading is 1.6 bar
